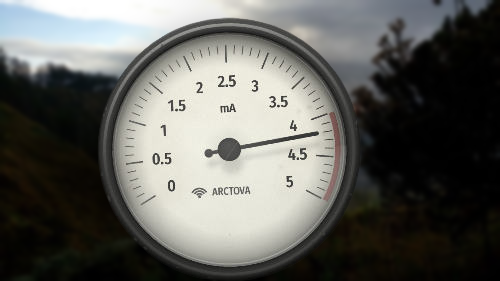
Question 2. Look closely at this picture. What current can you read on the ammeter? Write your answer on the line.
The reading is 4.2 mA
